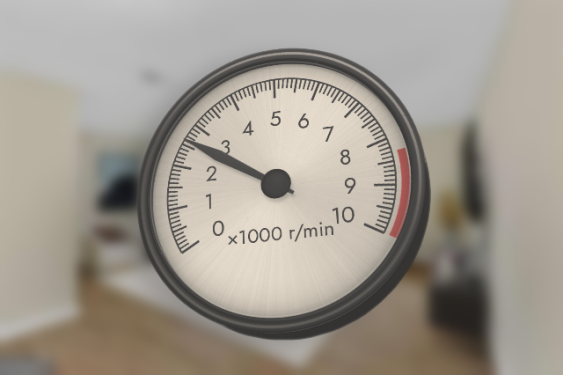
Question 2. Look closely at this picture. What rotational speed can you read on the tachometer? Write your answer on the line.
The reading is 2600 rpm
